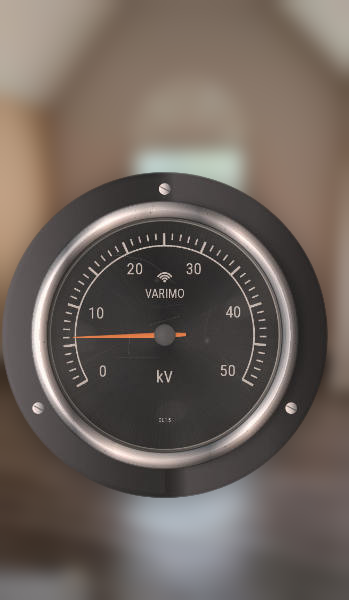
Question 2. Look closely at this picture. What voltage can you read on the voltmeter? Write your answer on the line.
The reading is 6 kV
